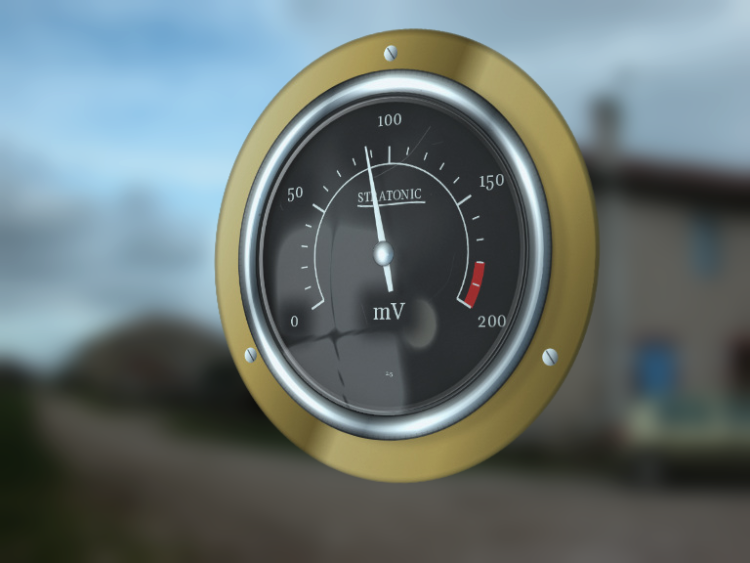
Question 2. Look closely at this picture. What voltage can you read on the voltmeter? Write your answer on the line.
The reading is 90 mV
